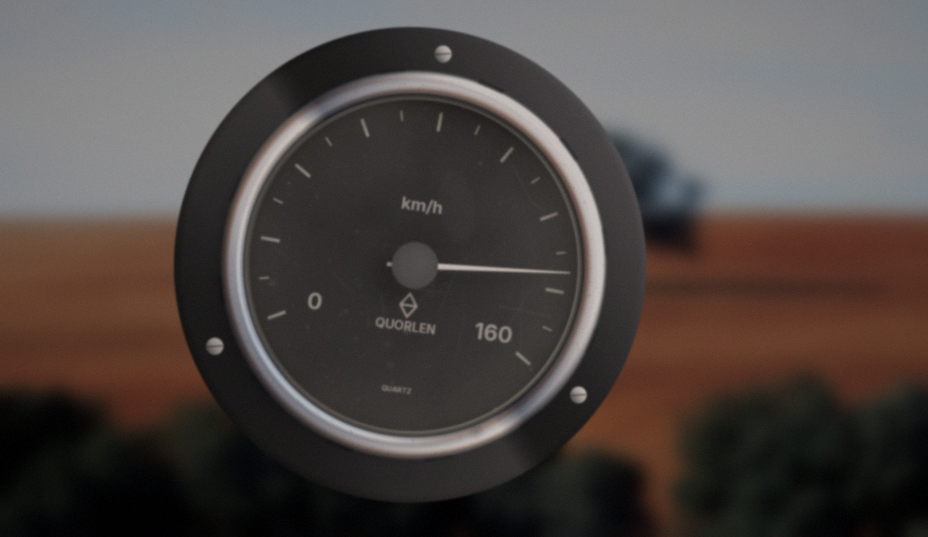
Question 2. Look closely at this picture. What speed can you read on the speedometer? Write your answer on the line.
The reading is 135 km/h
